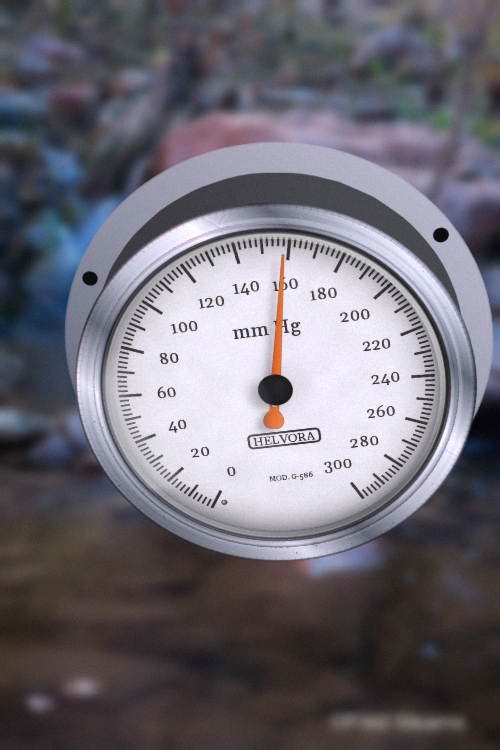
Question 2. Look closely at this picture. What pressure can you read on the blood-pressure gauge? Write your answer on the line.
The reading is 158 mmHg
